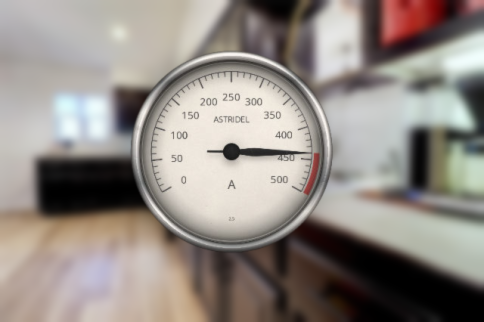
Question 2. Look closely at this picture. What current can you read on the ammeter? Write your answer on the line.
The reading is 440 A
